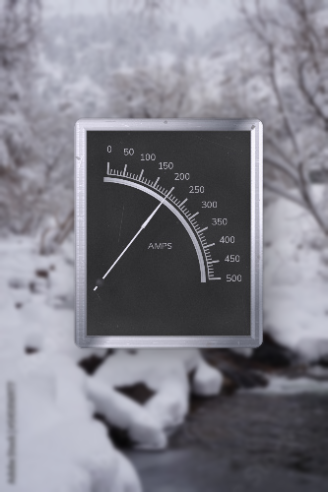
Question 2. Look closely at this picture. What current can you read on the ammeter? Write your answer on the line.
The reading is 200 A
